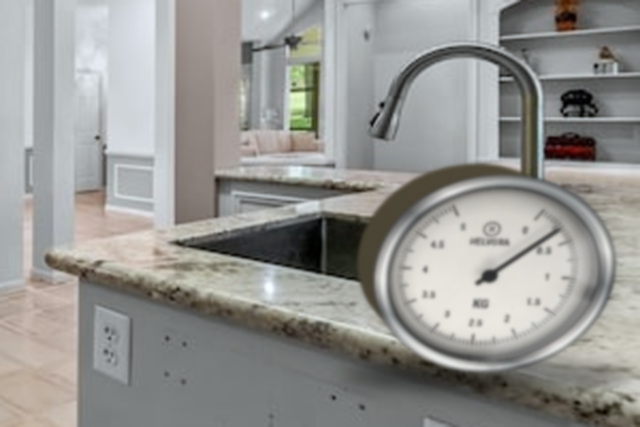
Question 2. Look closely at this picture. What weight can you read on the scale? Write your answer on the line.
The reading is 0.25 kg
